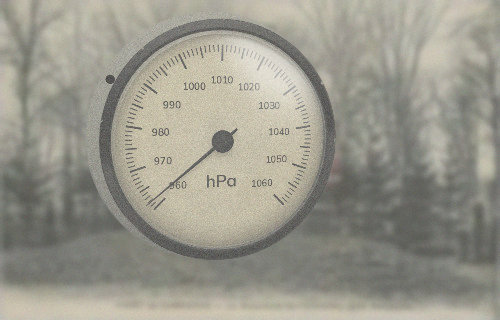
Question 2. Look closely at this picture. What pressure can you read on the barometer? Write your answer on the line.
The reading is 962 hPa
